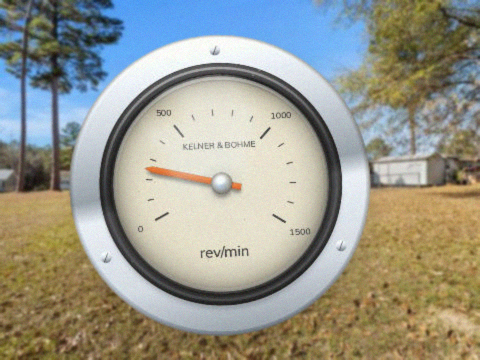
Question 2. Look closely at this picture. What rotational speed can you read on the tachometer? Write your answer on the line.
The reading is 250 rpm
